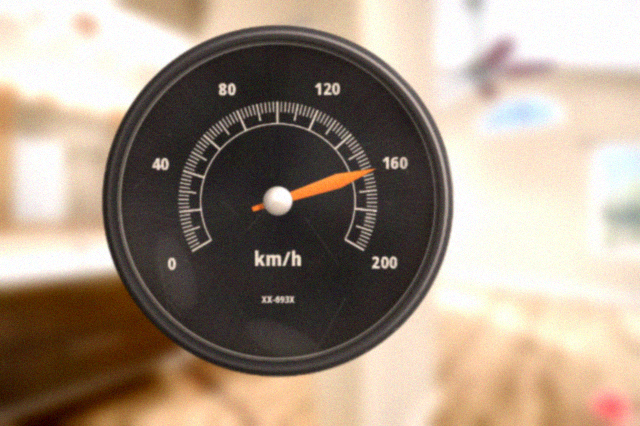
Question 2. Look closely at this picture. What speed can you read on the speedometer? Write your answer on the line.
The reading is 160 km/h
